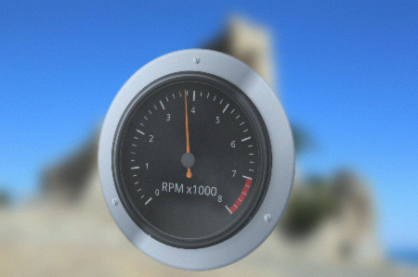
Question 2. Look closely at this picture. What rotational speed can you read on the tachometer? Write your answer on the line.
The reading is 3800 rpm
